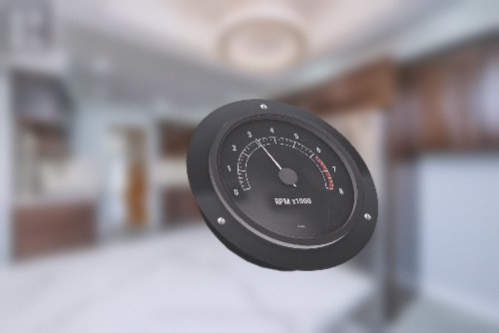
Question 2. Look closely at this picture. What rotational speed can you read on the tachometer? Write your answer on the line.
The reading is 3000 rpm
